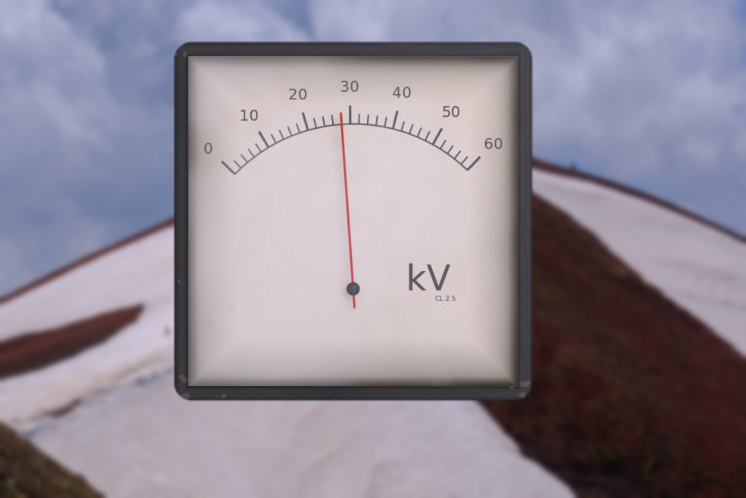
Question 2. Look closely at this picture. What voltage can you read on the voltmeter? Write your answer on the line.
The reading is 28 kV
